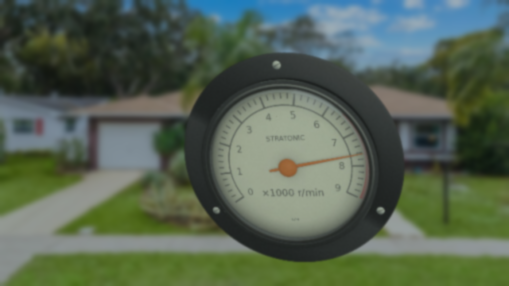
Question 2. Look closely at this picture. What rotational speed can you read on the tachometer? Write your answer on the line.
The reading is 7600 rpm
